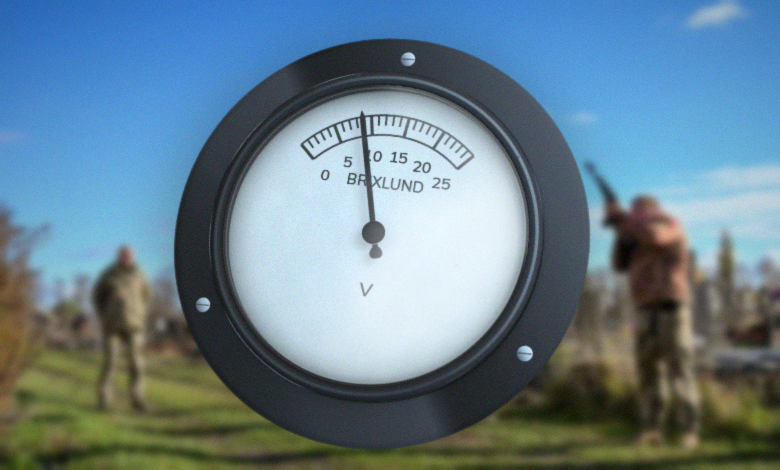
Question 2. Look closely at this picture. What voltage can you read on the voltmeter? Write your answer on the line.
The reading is 9 V
